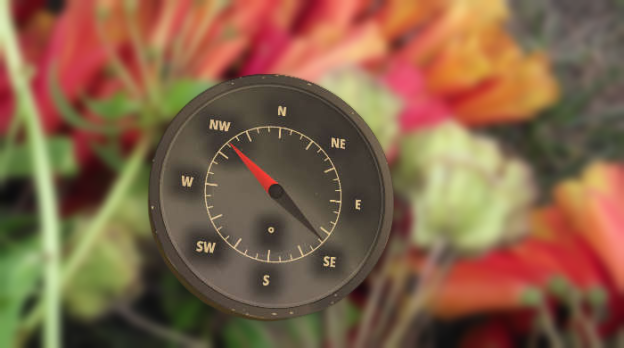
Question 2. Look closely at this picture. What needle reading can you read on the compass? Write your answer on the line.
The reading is 310 °
